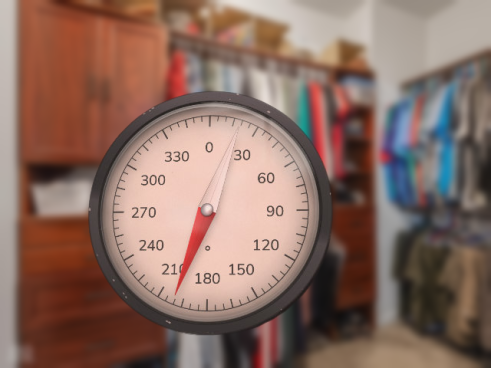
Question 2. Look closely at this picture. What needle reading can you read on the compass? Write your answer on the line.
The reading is 200 °
